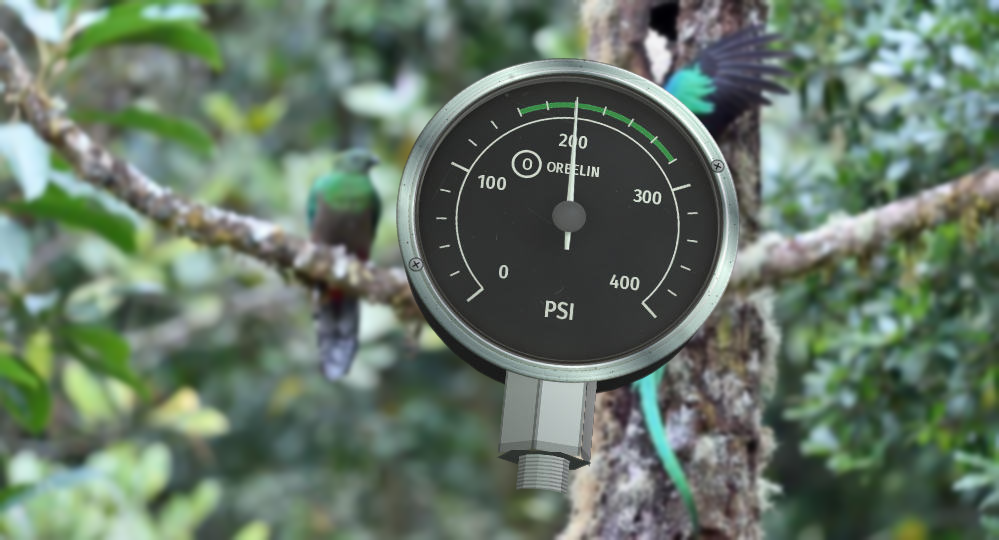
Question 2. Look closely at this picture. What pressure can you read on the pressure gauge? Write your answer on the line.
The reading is 200 psi
